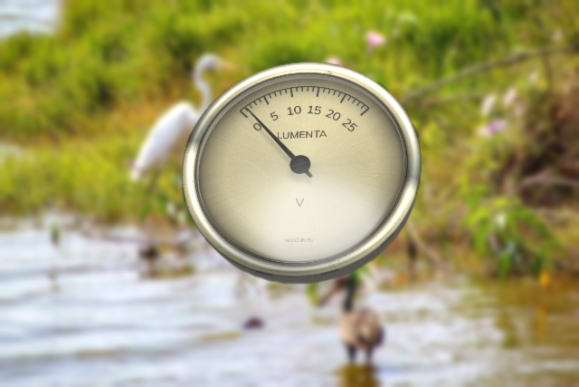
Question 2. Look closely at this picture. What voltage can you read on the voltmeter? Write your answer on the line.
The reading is 1 V
